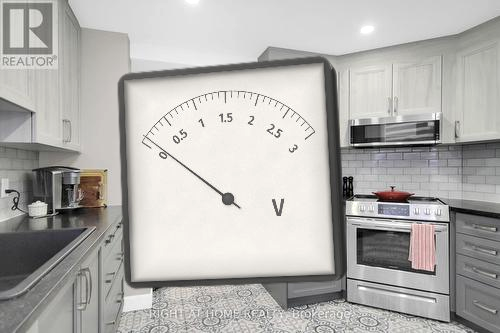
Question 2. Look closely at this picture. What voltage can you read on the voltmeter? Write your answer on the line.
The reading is 0.1 V
